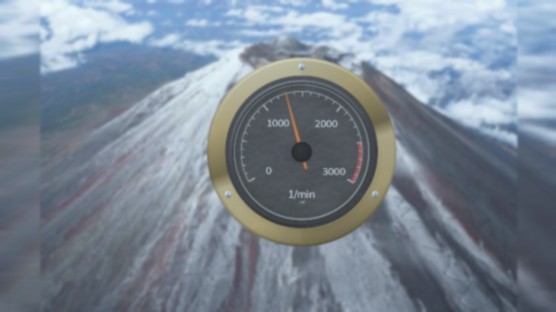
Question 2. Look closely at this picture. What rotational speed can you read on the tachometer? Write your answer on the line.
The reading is 1300 rpm
